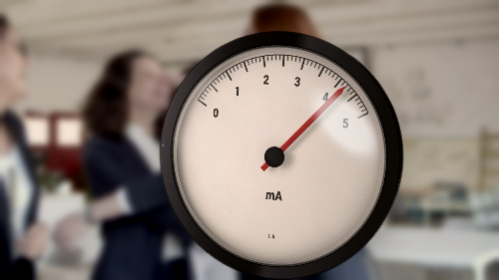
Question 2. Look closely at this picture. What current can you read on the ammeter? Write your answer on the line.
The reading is 4.2 mA
